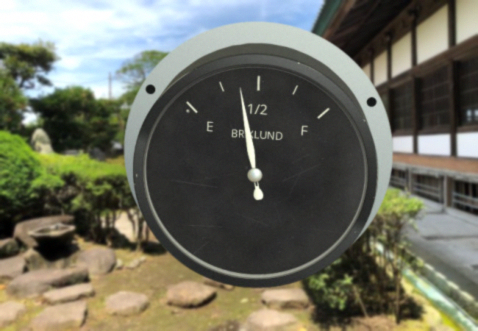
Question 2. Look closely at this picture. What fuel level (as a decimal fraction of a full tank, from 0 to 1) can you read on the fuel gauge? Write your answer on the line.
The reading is 0.375
